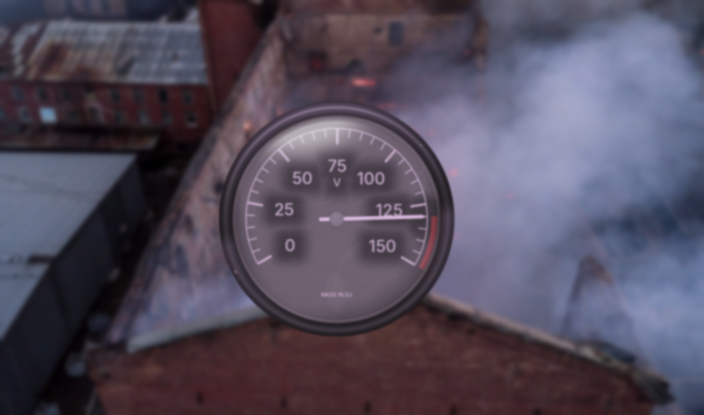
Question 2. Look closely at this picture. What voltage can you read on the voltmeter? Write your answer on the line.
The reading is 130 V
